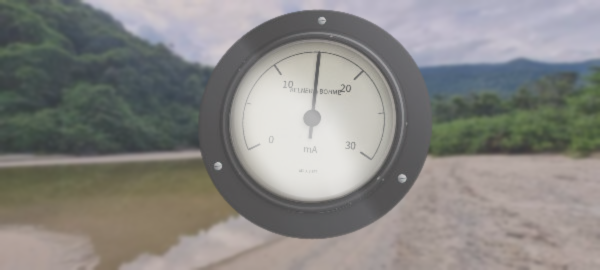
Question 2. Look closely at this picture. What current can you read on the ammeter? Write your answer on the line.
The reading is 15 mA
